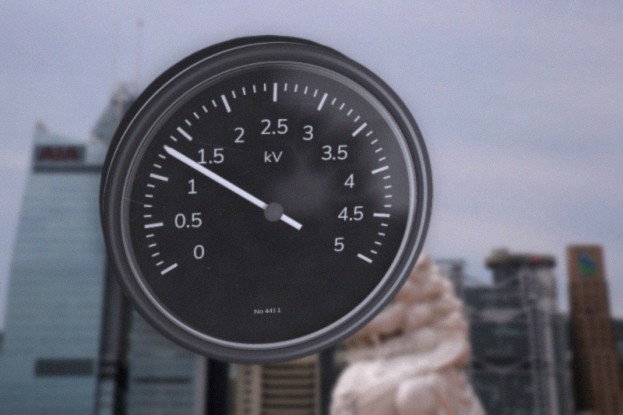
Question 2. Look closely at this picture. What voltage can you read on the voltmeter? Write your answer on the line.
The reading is 1.3 kV
